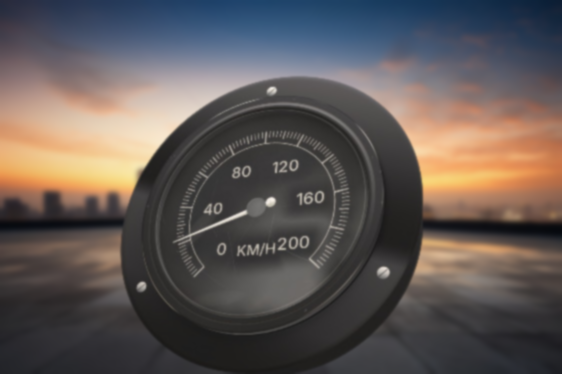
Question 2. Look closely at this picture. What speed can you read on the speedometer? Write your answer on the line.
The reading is 20 km/h
